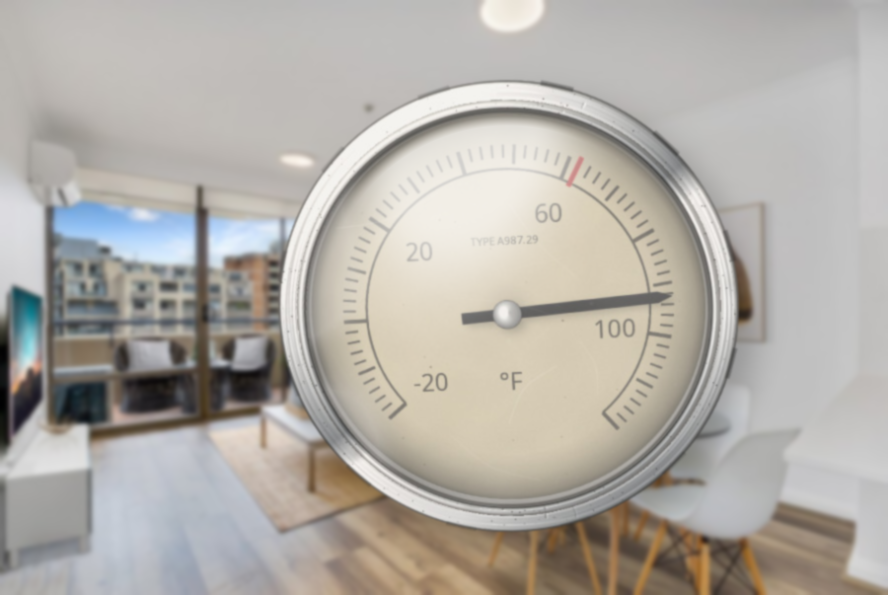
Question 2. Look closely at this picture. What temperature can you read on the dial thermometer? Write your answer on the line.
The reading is 92 °F
